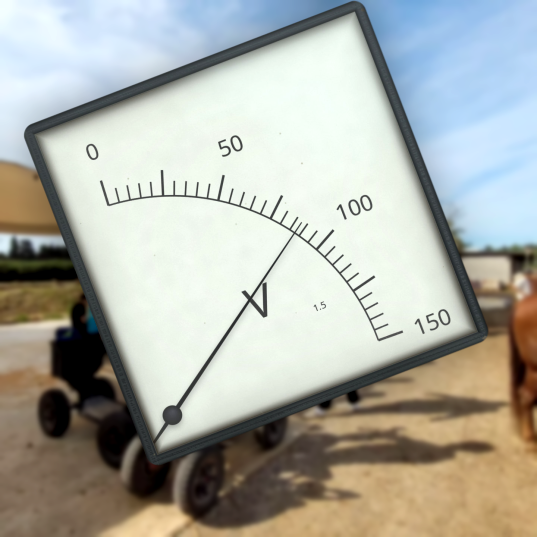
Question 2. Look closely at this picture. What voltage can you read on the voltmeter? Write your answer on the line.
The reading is 87.5 V
